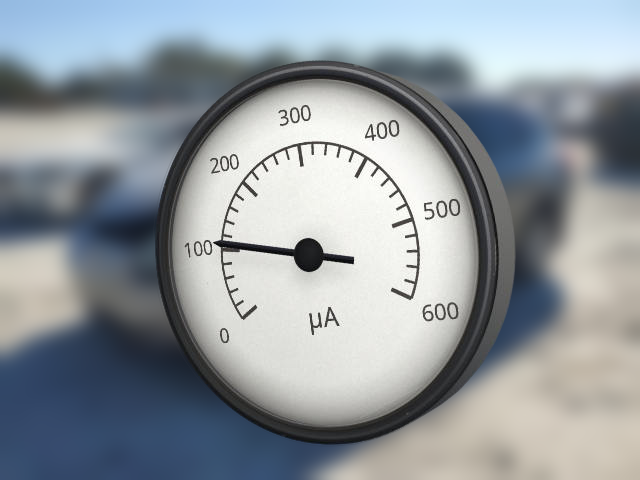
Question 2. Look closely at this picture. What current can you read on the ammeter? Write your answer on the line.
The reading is 110 µA
